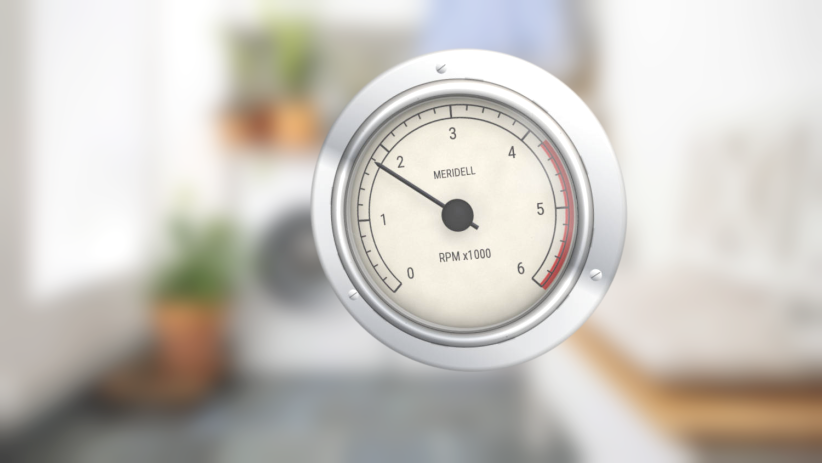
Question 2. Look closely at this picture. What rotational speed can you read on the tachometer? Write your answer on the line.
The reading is 1800 rpm
